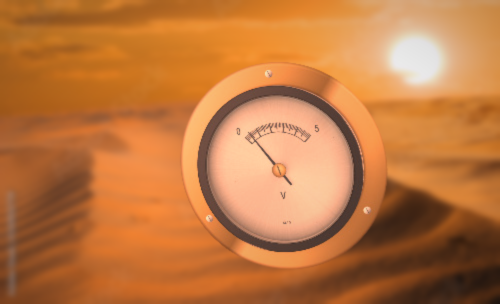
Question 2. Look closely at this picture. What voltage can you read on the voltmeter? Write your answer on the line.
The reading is 0.5 V
